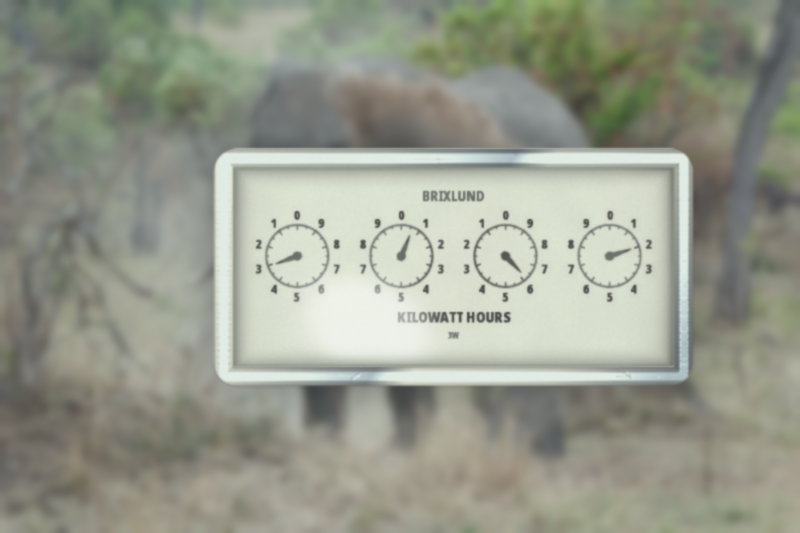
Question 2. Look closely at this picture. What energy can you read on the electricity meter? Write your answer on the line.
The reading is 3062 kWh
